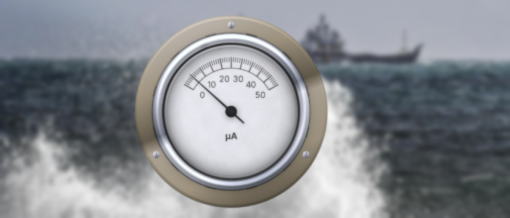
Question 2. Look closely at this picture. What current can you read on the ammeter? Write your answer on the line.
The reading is 5 µA
